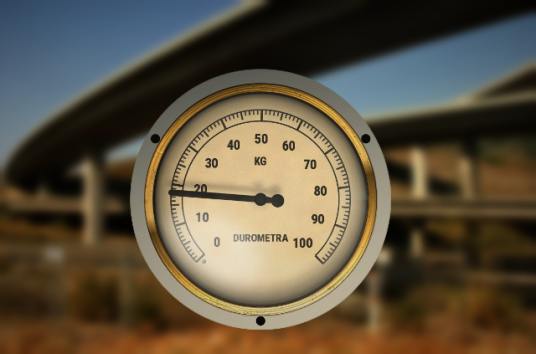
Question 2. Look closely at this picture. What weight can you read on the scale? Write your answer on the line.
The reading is 18 kg
